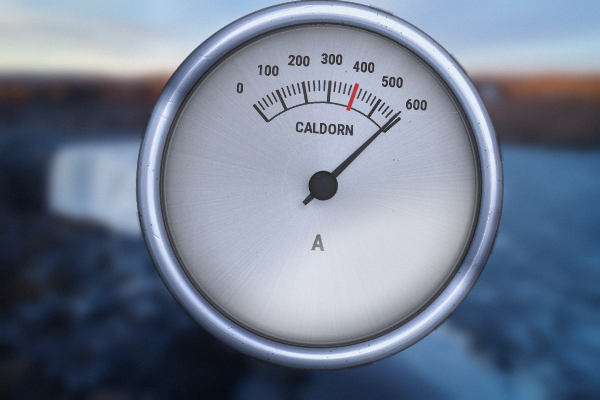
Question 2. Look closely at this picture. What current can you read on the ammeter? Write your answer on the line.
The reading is 580 A
